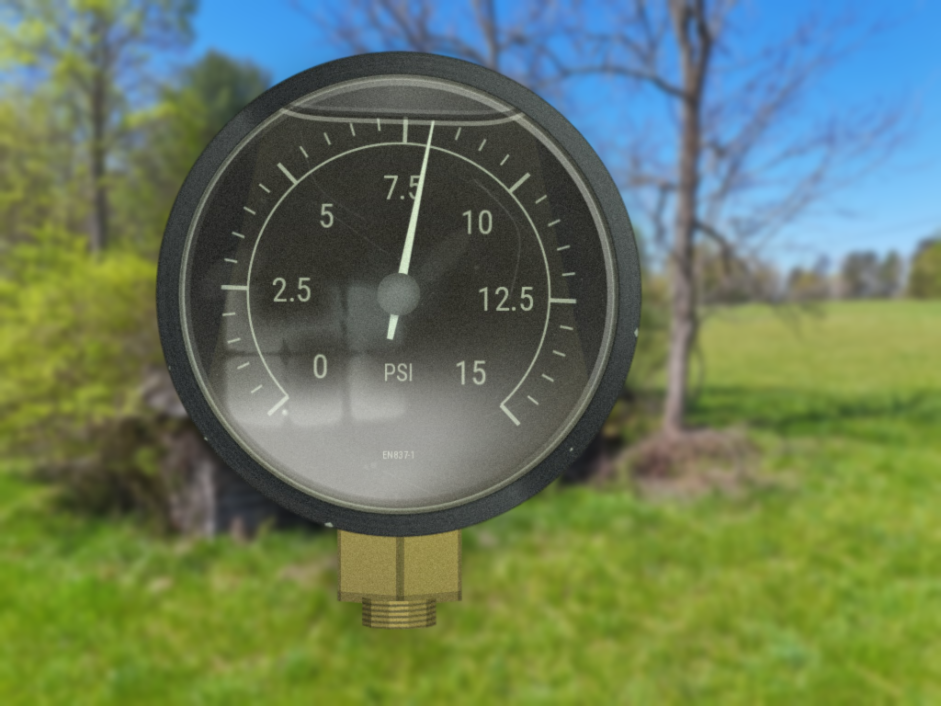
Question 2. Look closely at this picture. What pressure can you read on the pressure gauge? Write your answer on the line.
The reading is 8 psi
